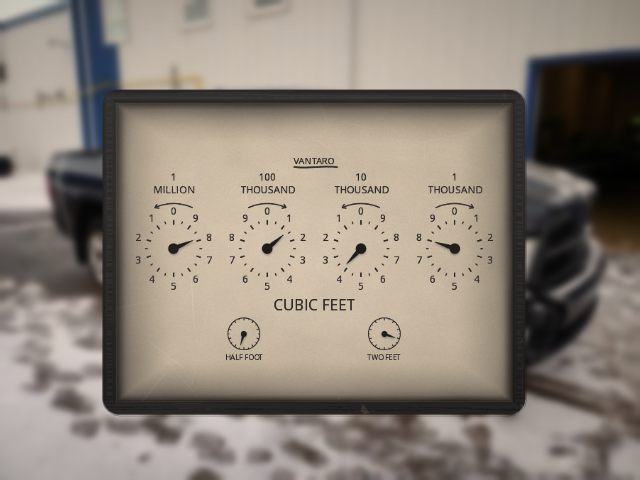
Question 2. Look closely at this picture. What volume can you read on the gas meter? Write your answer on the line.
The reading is 813800 ft³
